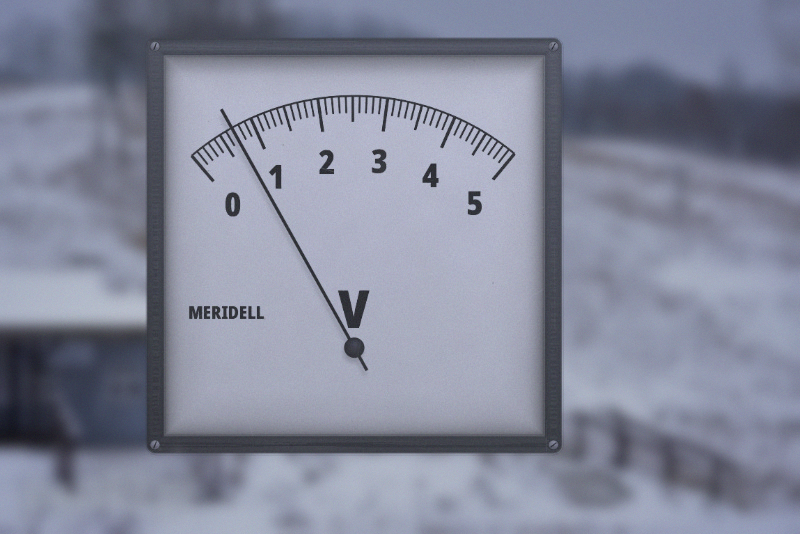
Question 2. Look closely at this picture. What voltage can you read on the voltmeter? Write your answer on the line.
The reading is 0.7 V
